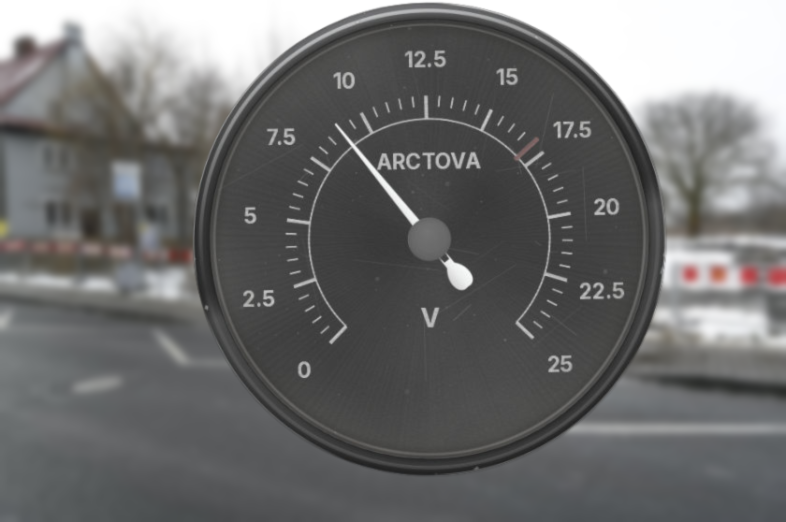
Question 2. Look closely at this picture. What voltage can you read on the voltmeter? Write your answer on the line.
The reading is 9 V
